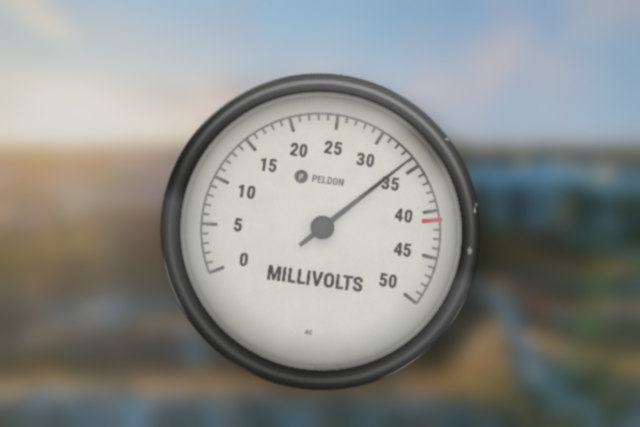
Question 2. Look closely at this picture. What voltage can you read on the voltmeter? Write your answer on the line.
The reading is 34 mV
